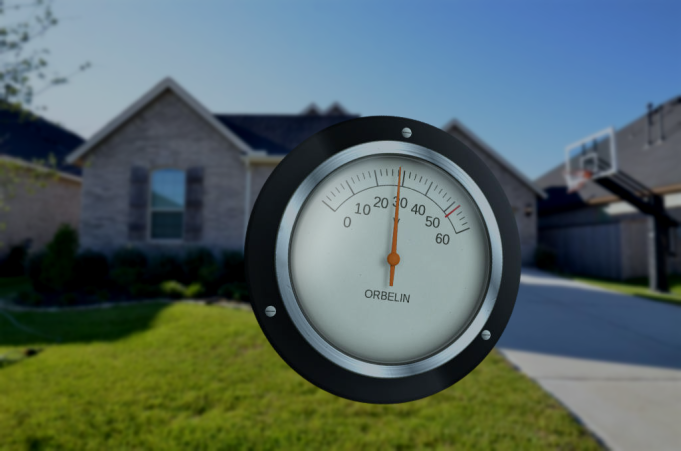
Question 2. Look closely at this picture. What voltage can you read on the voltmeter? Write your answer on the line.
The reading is 28 V
